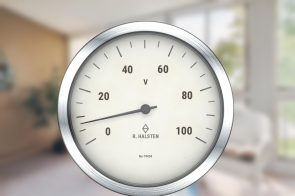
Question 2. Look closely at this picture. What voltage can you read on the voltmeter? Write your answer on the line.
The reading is 7.5 V
